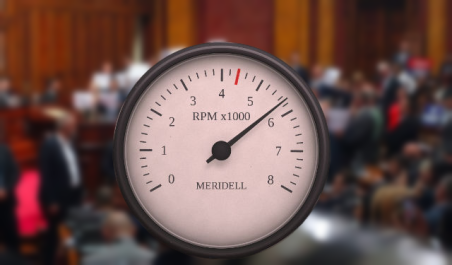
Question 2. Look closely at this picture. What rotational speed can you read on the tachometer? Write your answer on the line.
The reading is 5700 rpm
